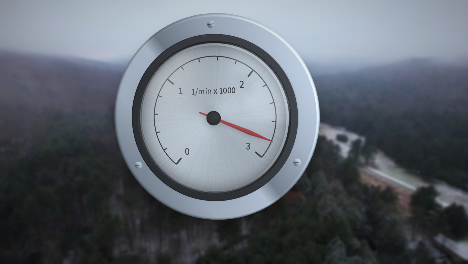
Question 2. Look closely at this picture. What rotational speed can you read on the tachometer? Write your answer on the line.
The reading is 2800 rpm
